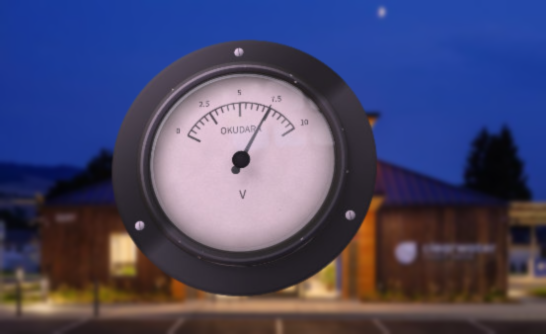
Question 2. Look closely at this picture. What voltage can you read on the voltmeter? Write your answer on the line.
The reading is 7.5 V
